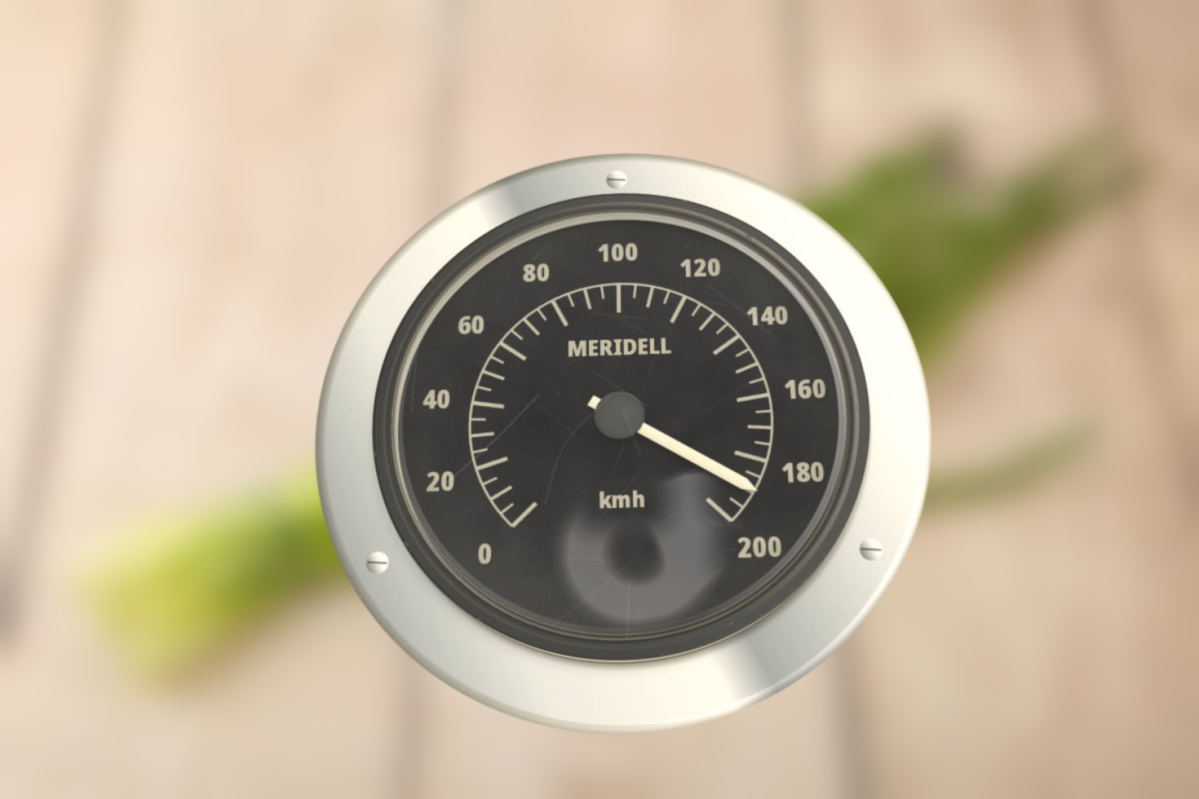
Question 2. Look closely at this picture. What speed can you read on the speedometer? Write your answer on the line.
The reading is 190 km/h
